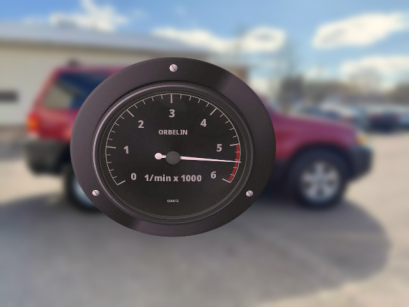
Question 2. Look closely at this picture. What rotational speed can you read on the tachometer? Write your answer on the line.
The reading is 5400 rpm
